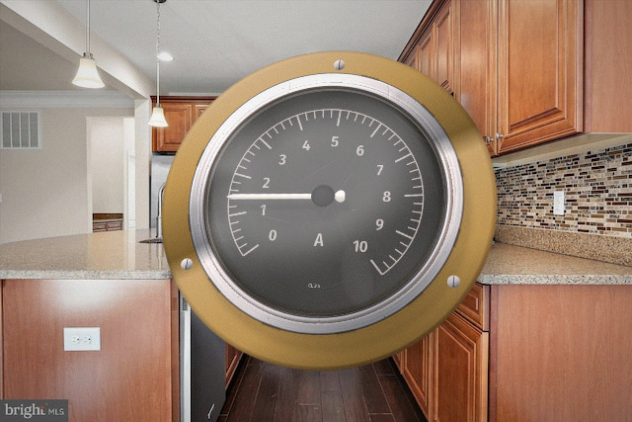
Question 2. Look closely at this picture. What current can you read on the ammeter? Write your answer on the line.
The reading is 1.4 A
